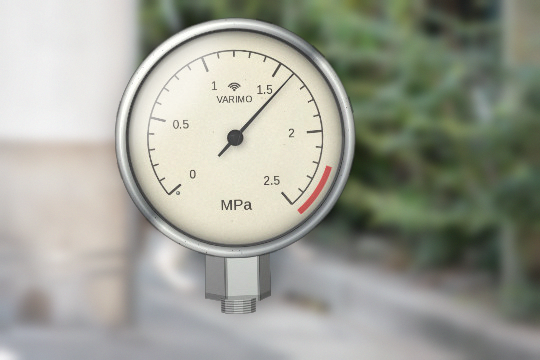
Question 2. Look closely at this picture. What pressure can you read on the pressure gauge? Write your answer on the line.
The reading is 1.6 MPa
